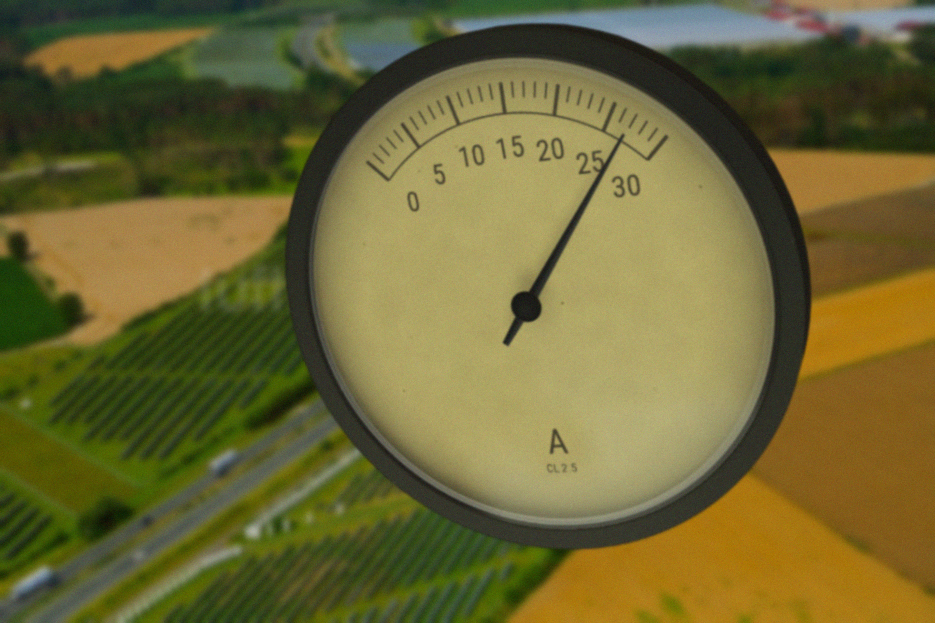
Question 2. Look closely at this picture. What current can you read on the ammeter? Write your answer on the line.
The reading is 27 A
